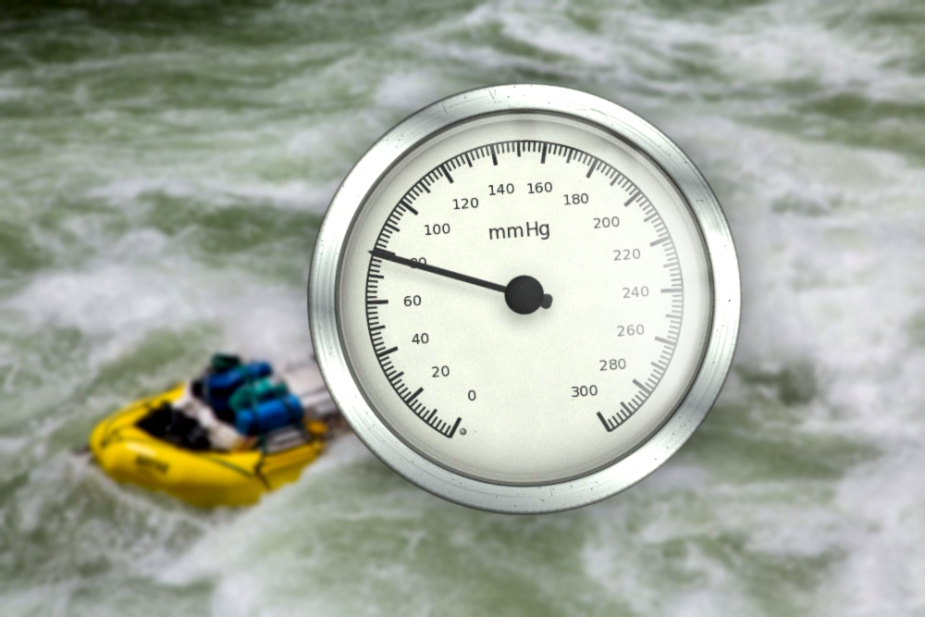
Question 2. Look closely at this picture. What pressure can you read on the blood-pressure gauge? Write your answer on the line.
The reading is 78 mmHg
